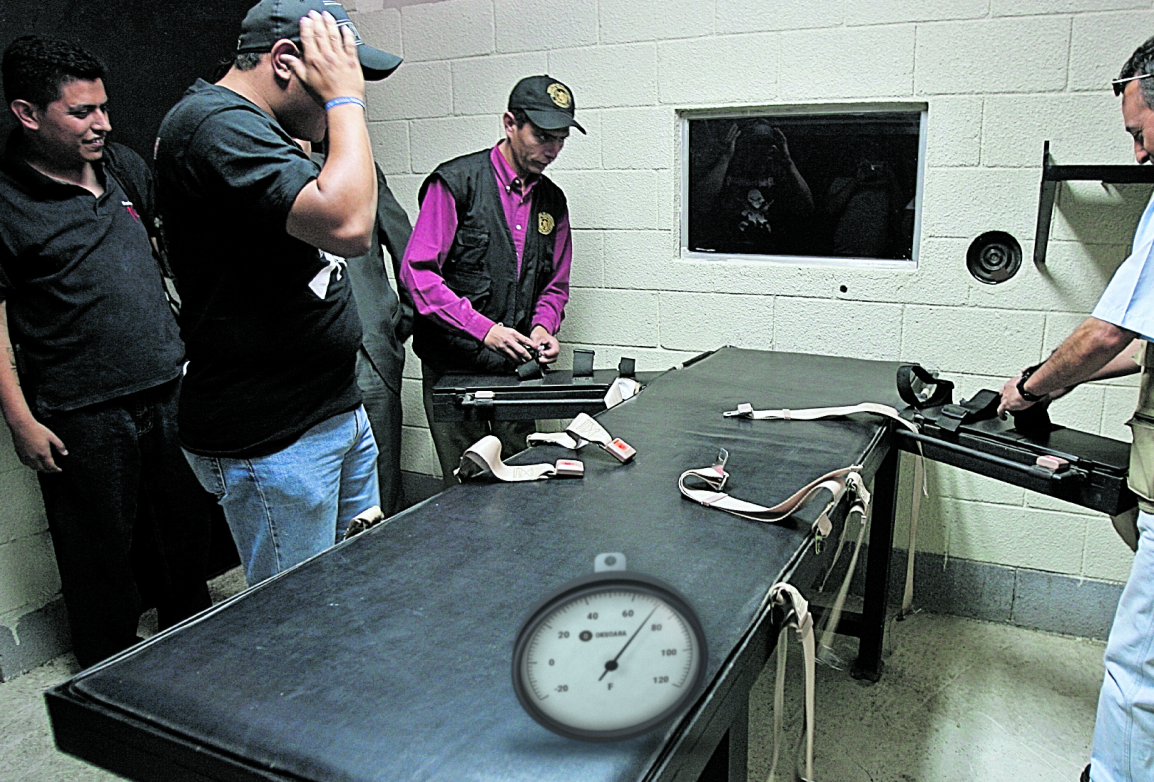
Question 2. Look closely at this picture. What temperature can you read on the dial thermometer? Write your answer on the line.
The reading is 70 °F
